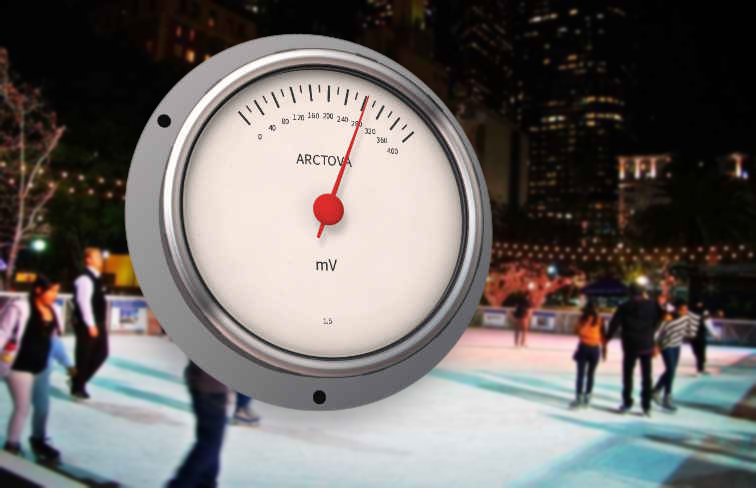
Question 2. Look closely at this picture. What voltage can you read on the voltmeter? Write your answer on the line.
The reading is 280 mV
